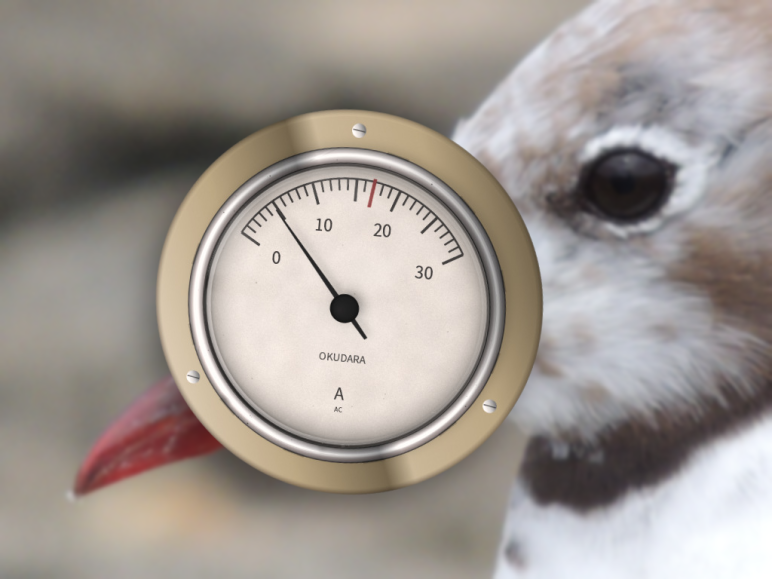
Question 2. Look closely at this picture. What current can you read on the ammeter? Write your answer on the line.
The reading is 5 A
